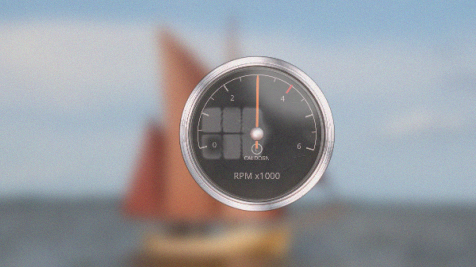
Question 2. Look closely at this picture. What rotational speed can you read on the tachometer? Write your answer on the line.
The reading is 3000 rpm
